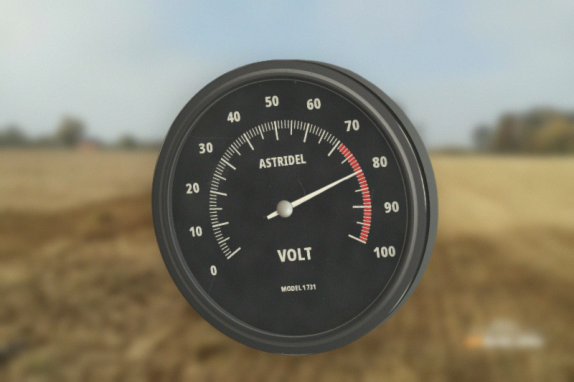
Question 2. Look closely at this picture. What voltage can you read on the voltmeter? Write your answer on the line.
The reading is 80 V
